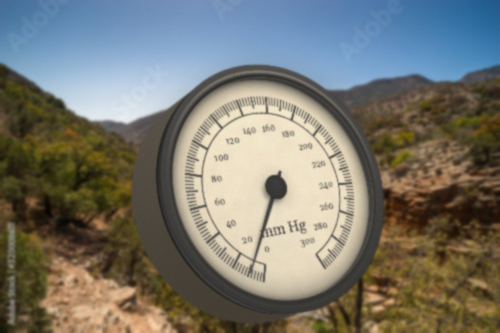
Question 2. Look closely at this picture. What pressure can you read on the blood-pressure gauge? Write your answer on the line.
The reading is 10 mmHg
